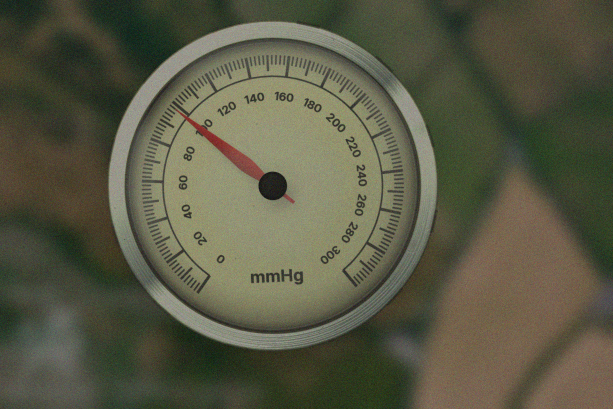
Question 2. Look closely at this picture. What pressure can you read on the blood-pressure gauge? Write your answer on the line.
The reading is 98 mmHg
